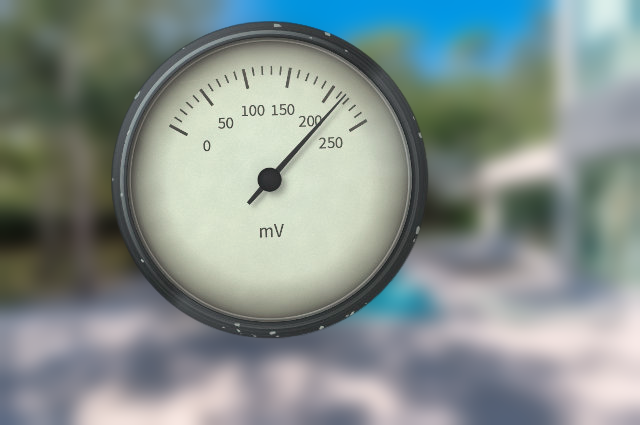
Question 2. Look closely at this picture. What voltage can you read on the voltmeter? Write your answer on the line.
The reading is 215 mV
